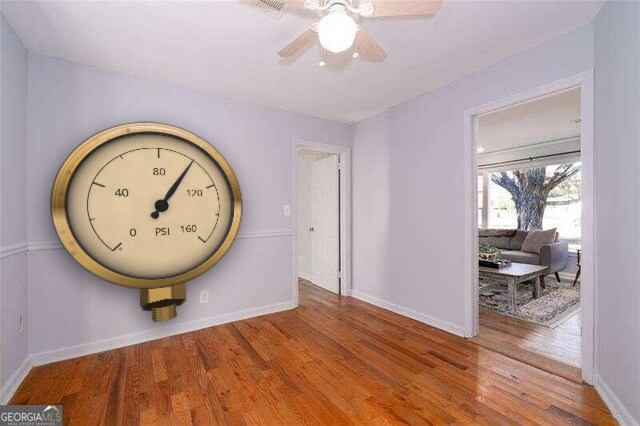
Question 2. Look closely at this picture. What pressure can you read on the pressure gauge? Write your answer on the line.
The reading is 100 psi
